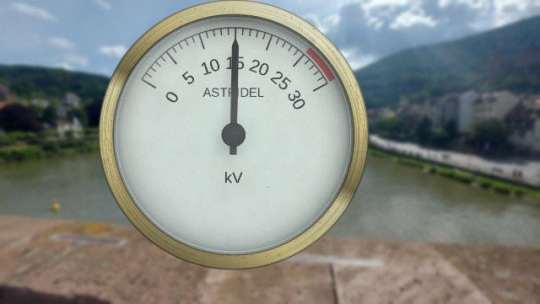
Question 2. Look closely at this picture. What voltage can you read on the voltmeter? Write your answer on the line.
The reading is 15 kV
